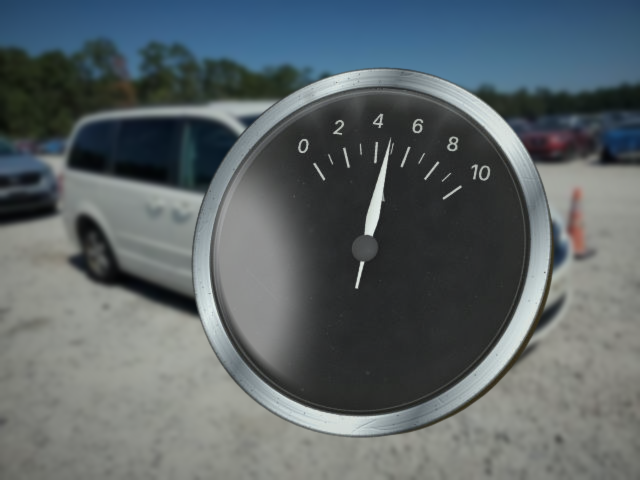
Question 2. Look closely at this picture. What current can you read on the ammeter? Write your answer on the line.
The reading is 5 A
